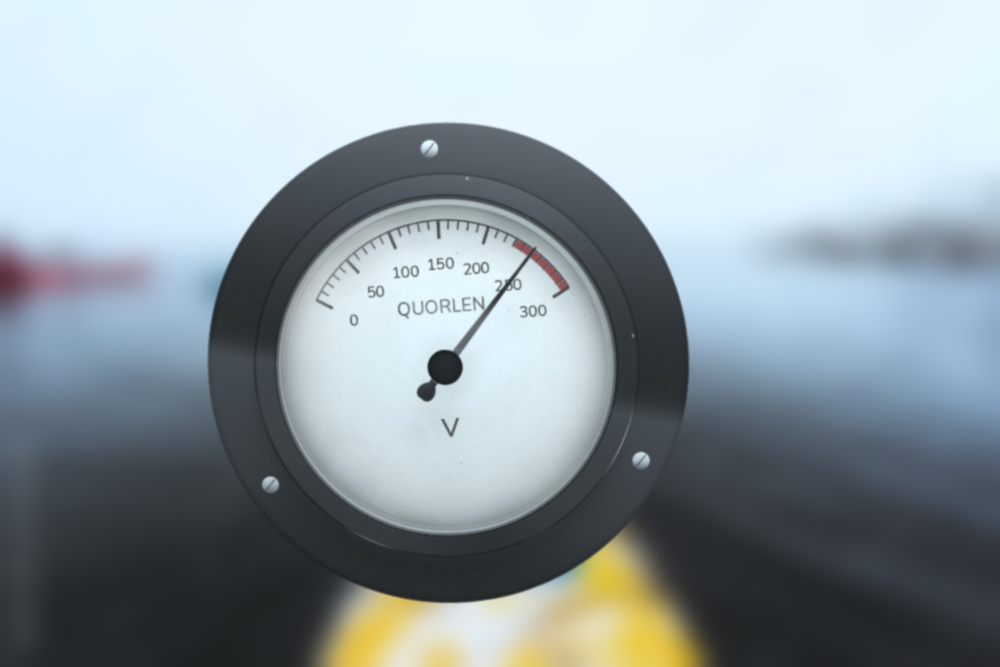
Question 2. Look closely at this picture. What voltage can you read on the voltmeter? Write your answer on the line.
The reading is 250 V
